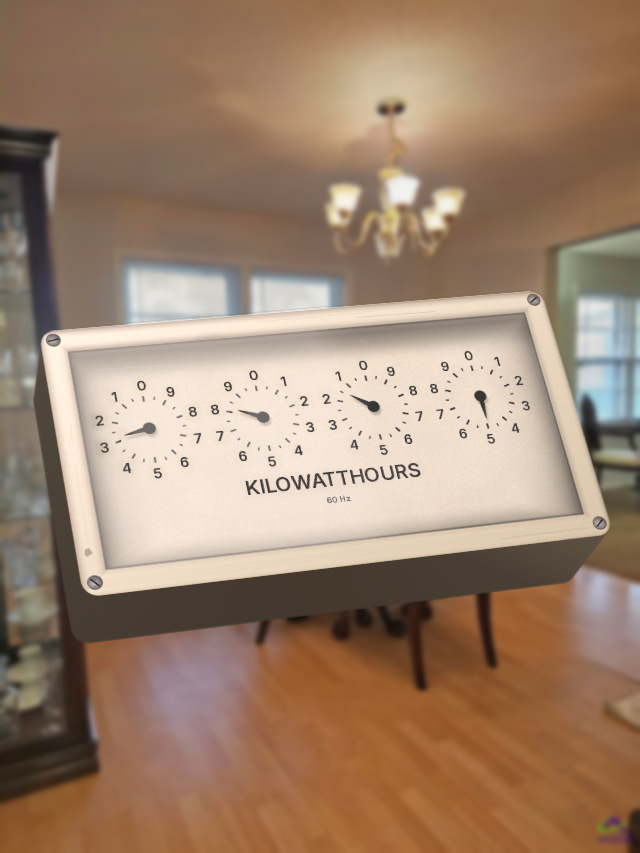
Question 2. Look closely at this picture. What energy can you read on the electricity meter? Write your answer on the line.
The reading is 2815 kWh
